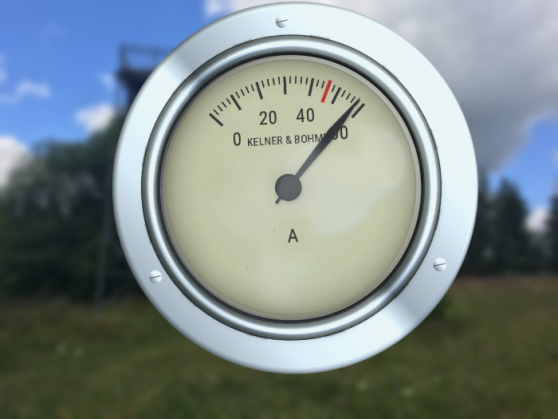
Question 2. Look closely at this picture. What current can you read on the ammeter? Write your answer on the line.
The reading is 58 A
